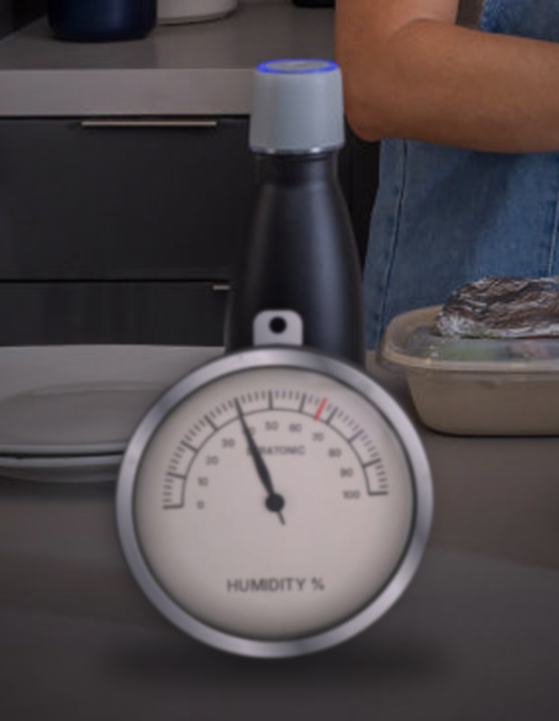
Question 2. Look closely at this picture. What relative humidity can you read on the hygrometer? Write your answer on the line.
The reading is 40 %
